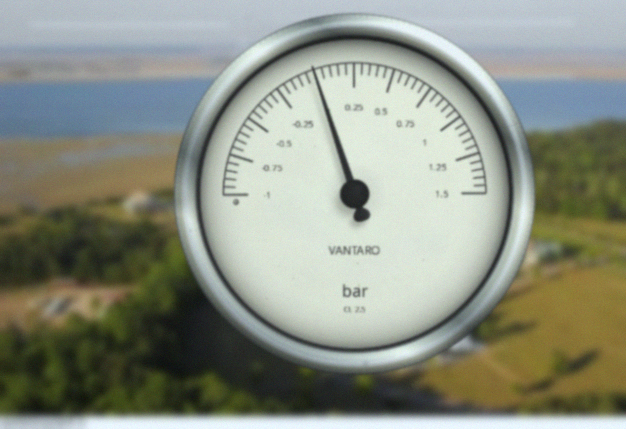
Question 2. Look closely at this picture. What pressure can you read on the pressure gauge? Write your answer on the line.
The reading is 0 bar
